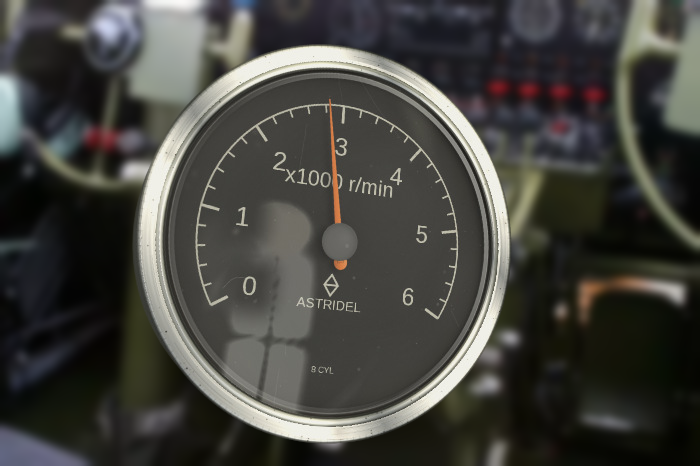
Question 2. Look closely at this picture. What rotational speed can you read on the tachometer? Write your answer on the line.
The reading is 2800 rpm
